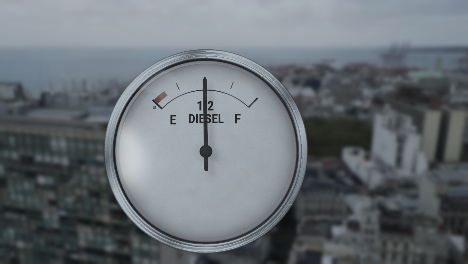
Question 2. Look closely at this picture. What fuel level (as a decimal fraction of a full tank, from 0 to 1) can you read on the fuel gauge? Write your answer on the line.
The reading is 0.5
